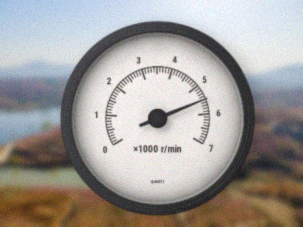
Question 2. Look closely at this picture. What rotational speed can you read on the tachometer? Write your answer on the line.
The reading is 5500 rpm
